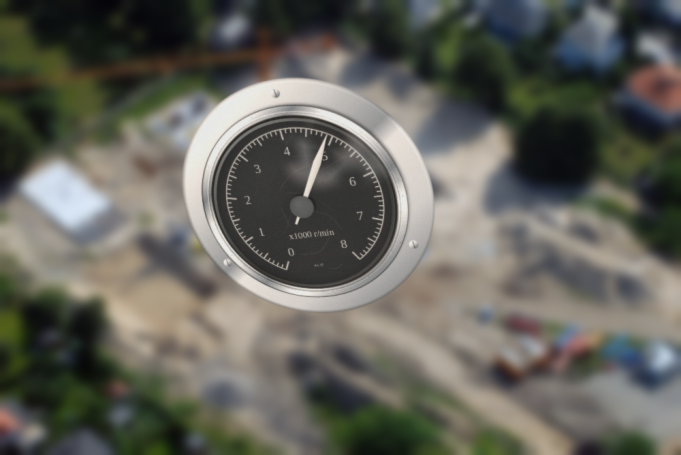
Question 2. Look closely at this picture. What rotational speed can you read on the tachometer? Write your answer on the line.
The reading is 4900 rpm
